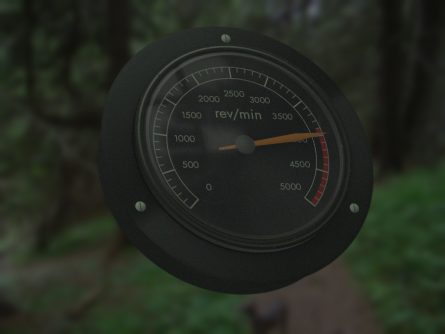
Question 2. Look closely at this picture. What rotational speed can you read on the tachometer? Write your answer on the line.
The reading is 4000 rpm
